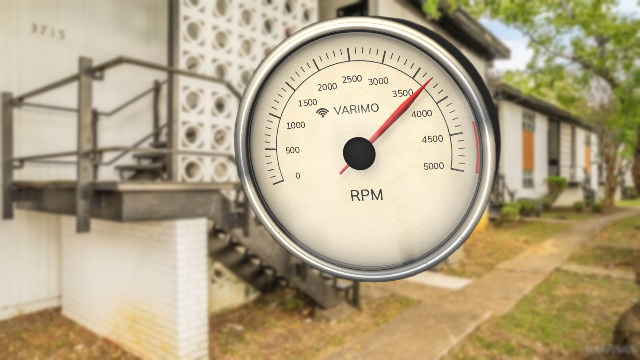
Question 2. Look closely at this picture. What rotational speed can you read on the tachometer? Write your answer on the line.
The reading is 3700 rpm
